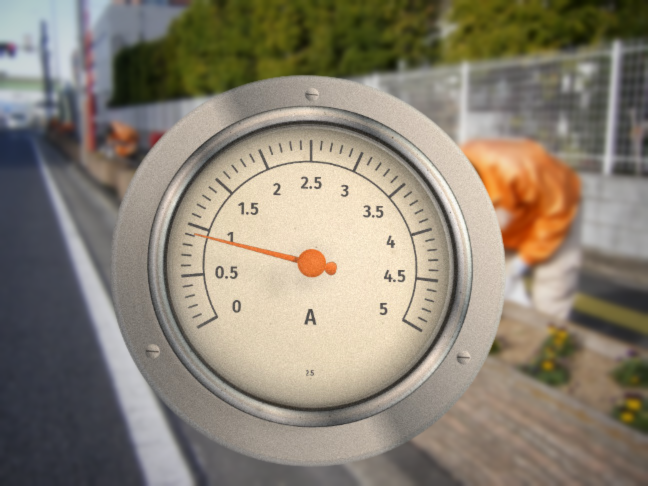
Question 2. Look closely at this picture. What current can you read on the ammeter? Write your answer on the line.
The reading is 0.9 A
